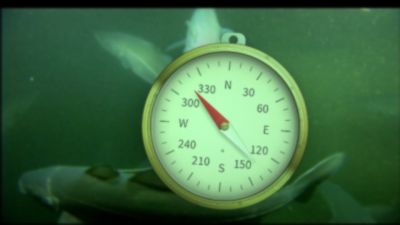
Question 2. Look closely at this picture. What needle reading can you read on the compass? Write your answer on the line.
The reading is 315 °
